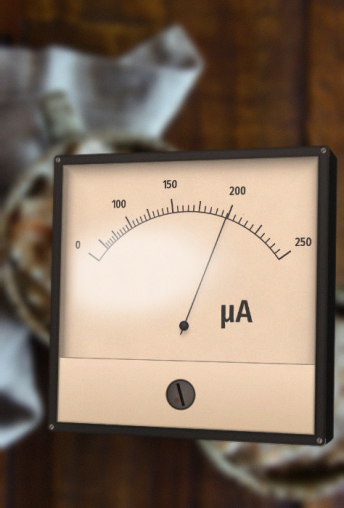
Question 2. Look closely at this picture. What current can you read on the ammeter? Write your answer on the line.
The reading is 200 µA
